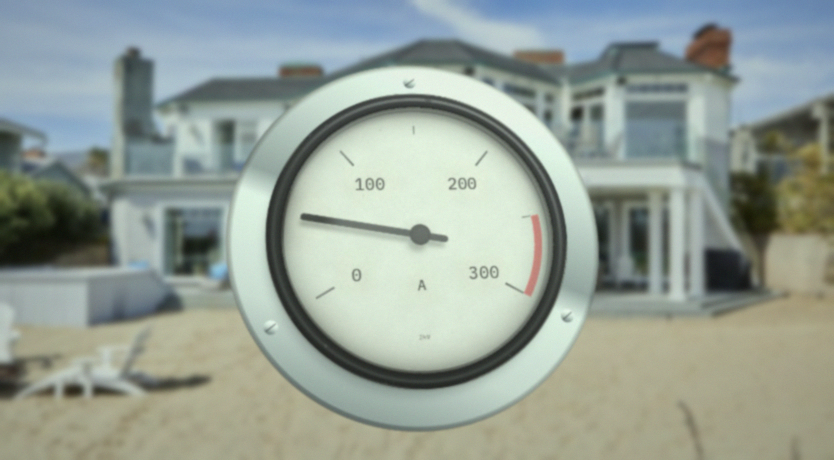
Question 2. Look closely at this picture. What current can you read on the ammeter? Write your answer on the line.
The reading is 50 A
